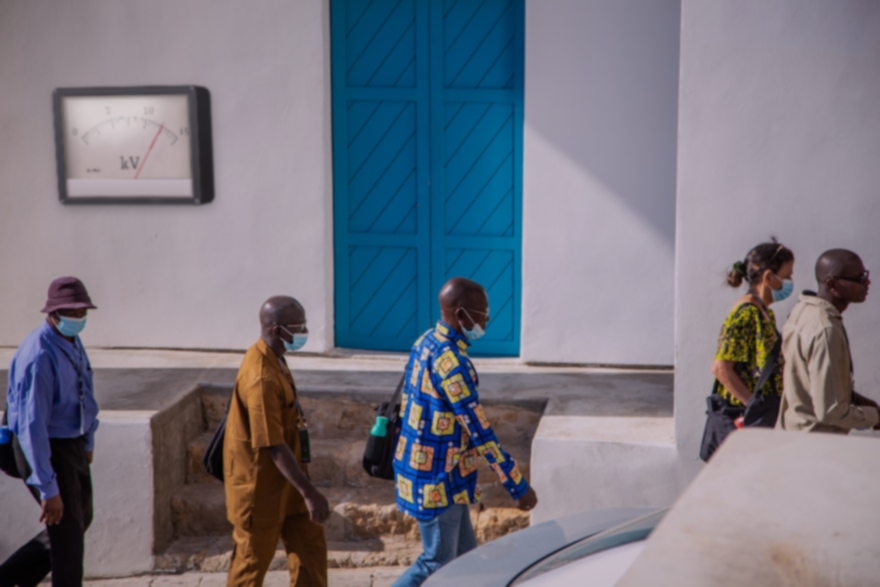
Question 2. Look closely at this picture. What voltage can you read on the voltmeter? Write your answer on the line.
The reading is 12.5 kV
